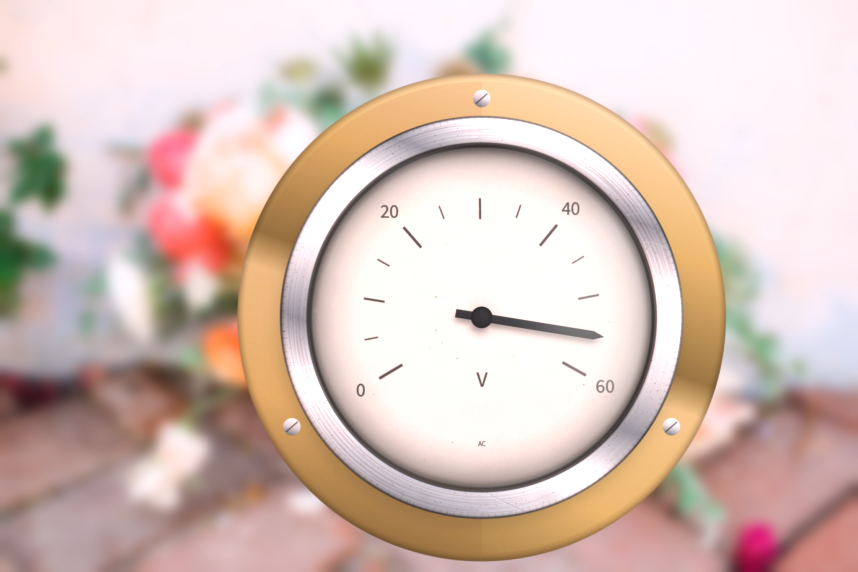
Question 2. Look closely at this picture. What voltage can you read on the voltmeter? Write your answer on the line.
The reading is 55 V
